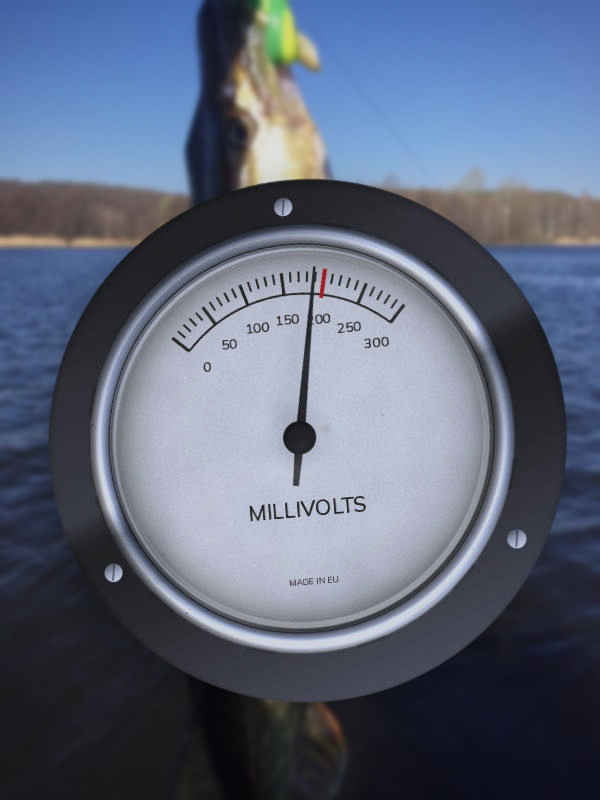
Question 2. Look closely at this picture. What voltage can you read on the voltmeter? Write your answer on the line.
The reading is 190 mV
